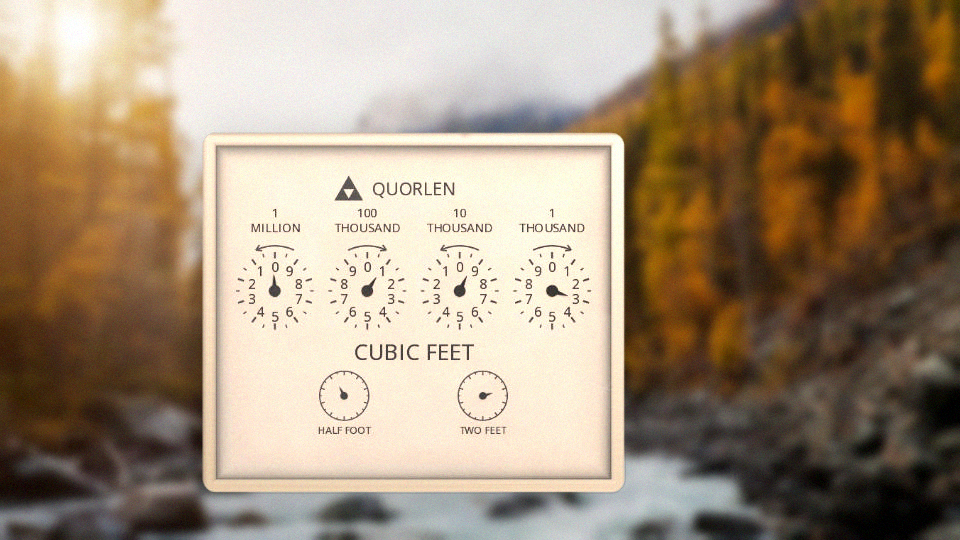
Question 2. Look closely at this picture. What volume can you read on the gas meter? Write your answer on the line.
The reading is 9300 ft³
